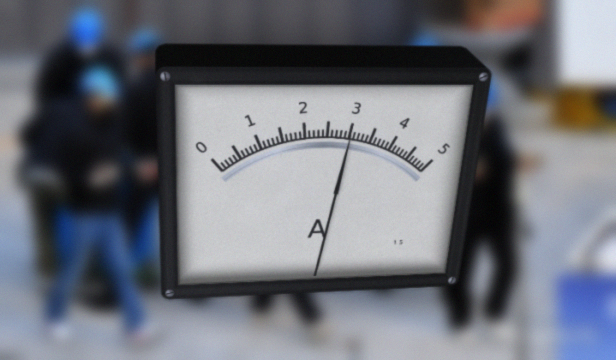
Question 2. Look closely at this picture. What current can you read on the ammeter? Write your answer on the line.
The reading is 3 A
